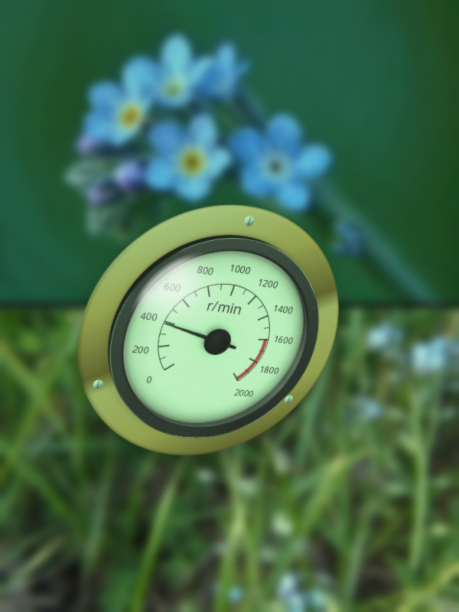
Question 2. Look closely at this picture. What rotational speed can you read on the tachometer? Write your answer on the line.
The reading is 400 rpm
